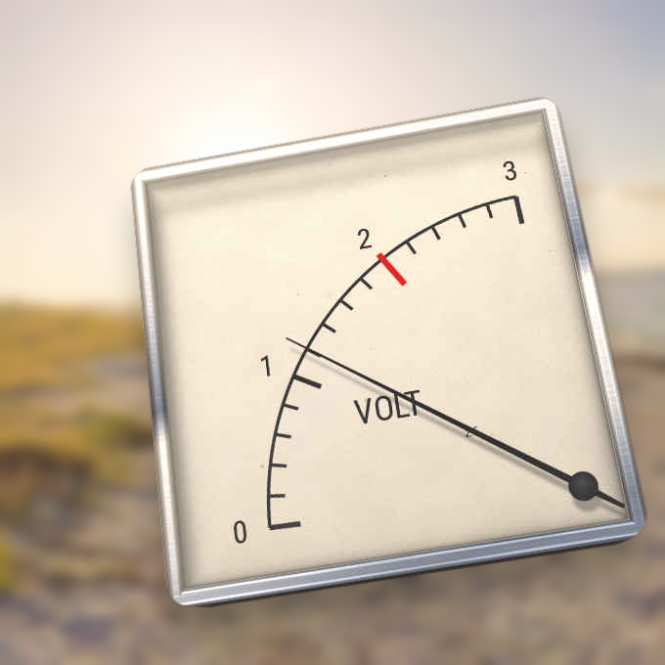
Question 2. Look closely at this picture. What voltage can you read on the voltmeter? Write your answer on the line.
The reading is 1.2 V
